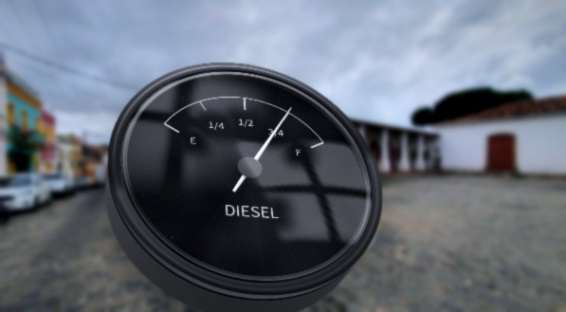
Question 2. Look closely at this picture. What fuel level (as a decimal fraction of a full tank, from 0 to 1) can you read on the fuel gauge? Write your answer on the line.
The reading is 0.75
